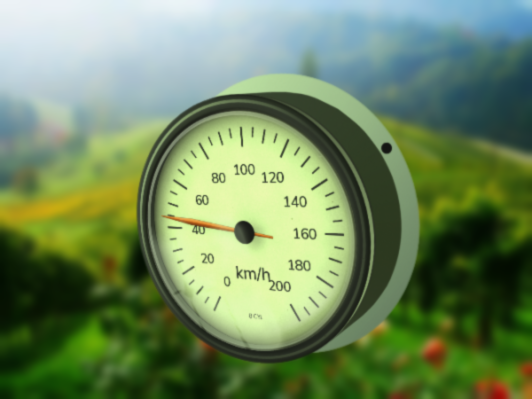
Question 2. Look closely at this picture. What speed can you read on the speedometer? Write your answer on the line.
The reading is 45 km/h
